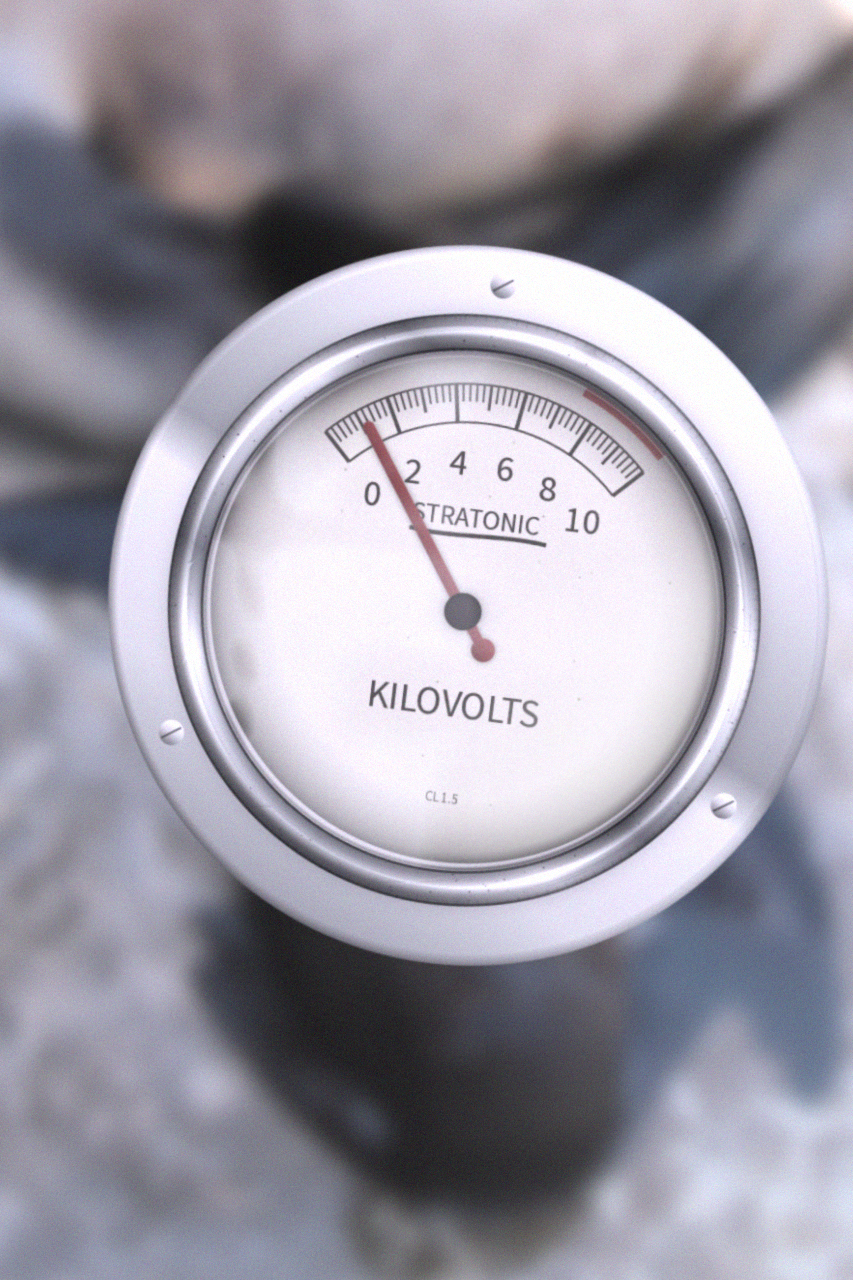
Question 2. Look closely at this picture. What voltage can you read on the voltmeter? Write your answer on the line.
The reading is 1.2 kV
